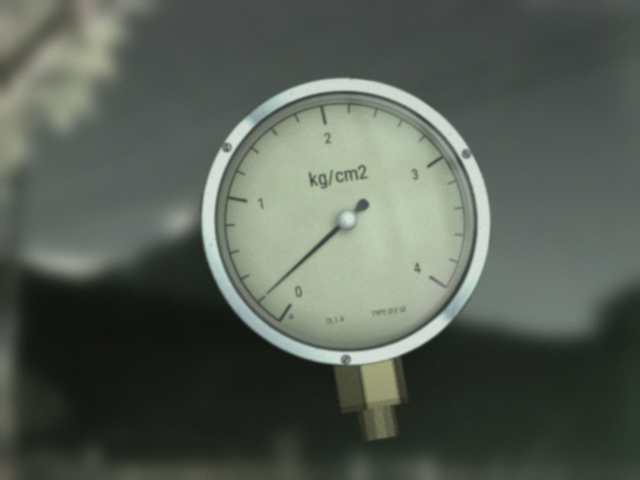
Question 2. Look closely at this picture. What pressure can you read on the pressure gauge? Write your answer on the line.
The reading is 0.2 kg/cm²
